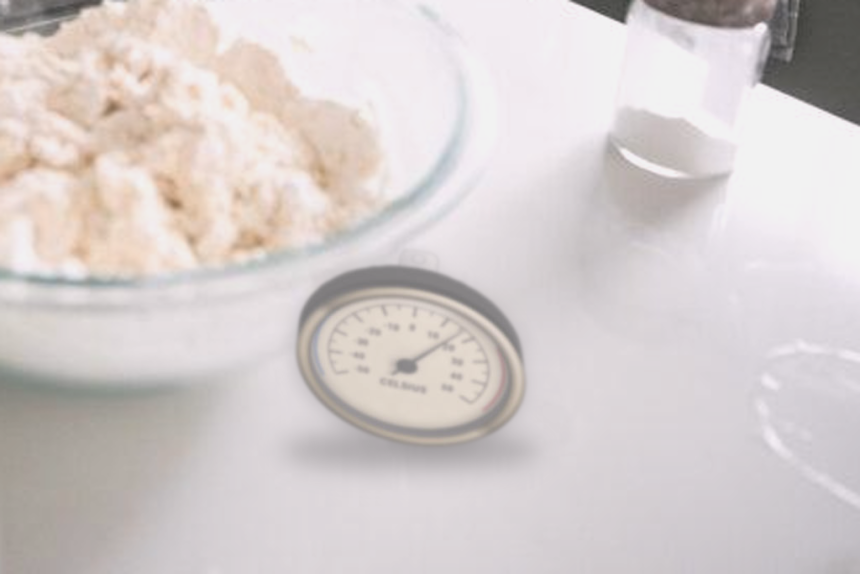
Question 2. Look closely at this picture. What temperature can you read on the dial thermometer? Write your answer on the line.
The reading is 15 °C
